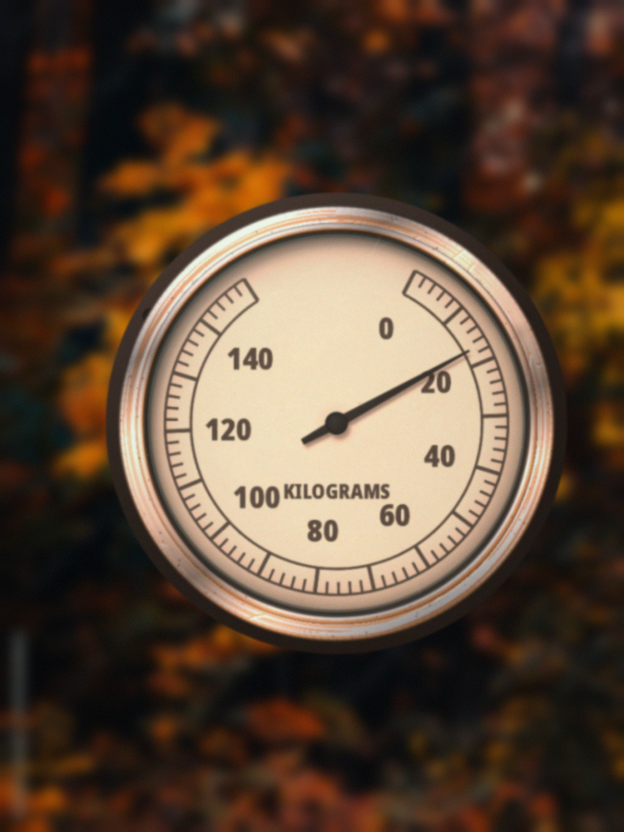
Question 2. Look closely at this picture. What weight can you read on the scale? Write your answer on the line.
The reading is 17 kg
